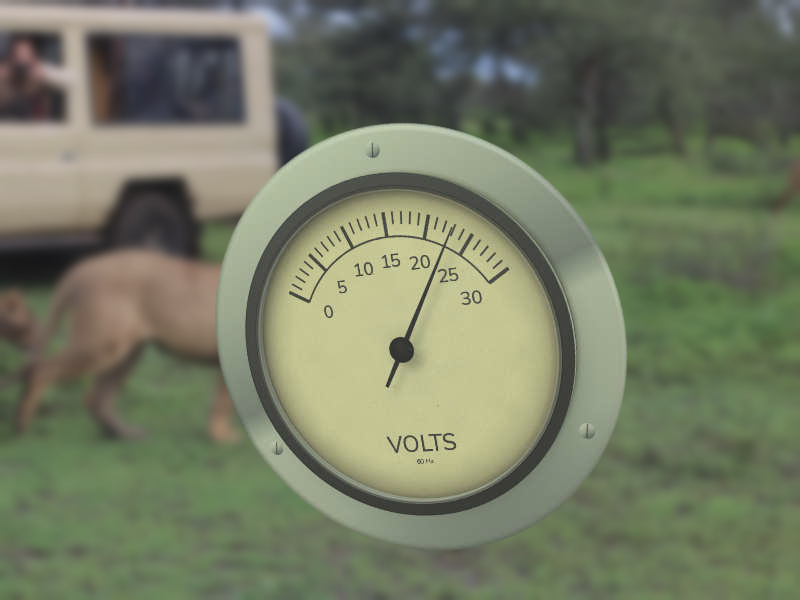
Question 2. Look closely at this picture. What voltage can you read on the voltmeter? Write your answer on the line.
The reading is 23 V
